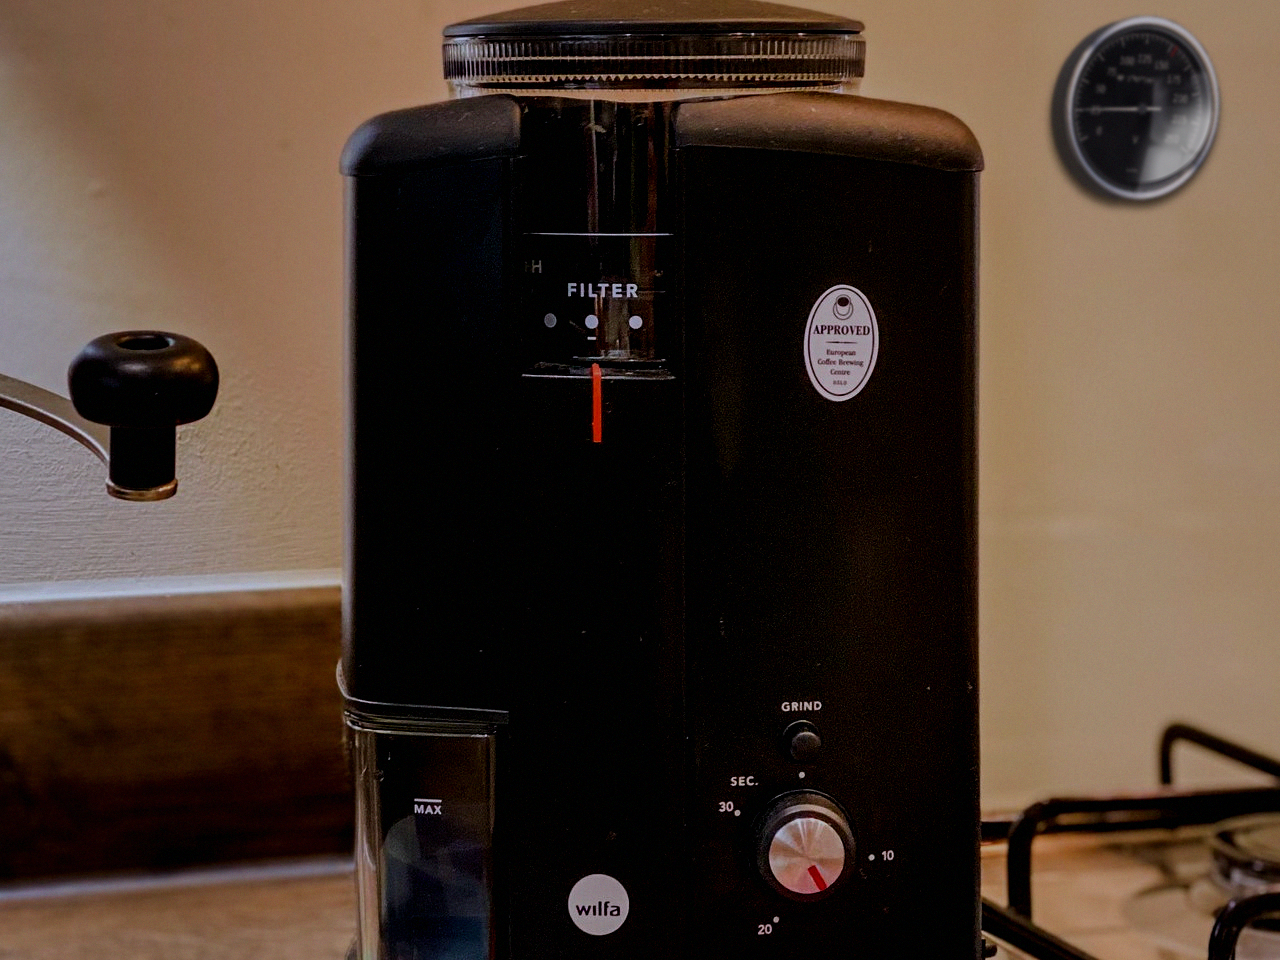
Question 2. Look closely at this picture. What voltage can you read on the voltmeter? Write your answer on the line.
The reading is 25 V
